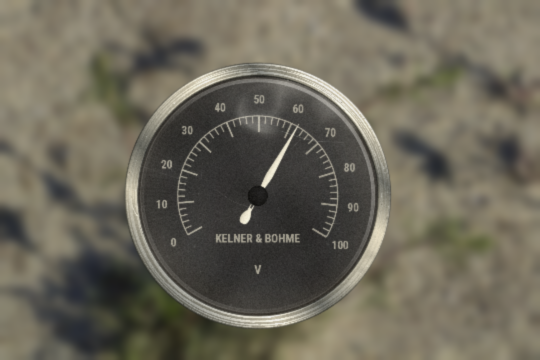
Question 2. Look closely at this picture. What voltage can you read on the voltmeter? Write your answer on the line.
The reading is 62 V
